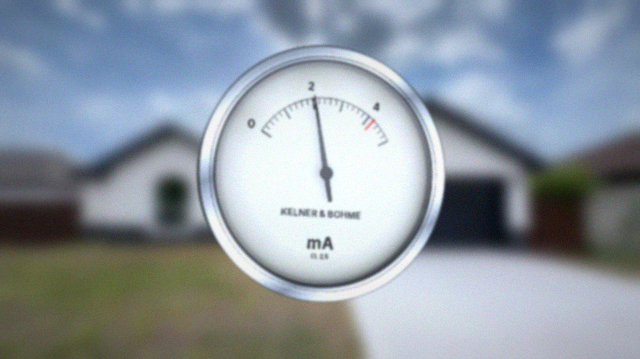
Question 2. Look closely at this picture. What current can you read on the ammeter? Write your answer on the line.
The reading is 2 mA
